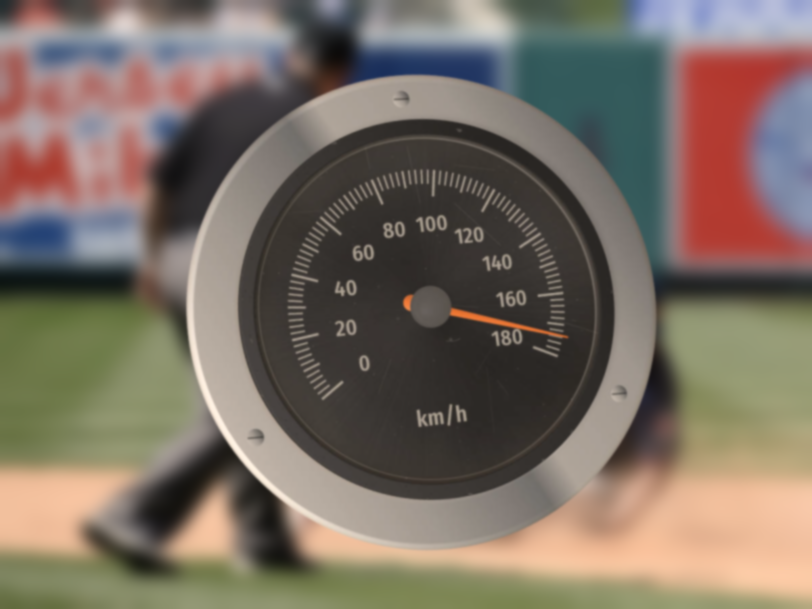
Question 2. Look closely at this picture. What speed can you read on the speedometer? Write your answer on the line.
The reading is 174 km/h
